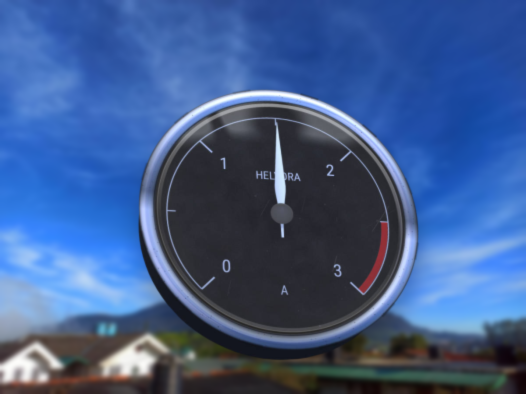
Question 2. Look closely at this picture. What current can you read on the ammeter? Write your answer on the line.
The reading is 1.5 A
